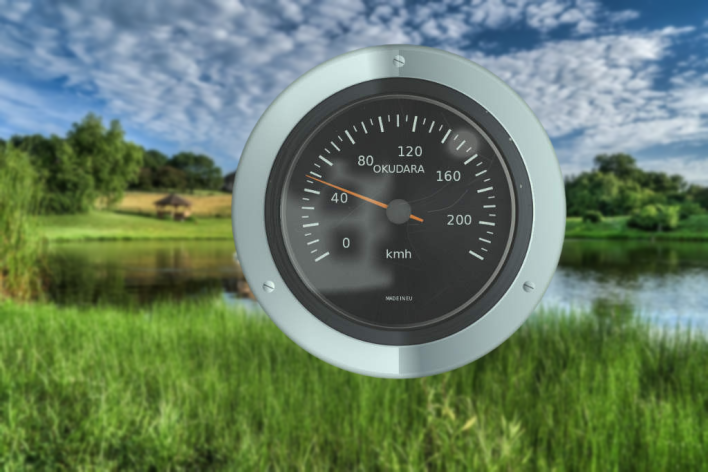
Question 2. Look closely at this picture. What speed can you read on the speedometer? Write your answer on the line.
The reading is 47.5 km/h
